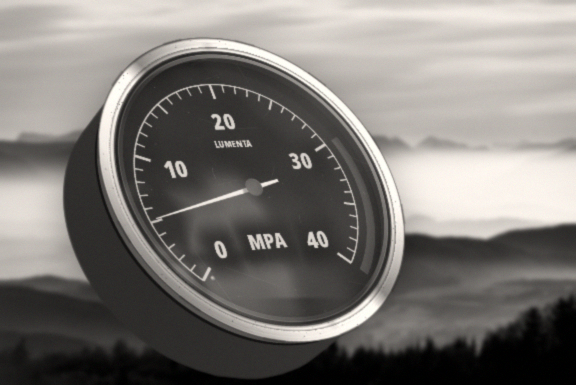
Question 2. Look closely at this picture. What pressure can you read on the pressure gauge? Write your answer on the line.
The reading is 5 MPa
